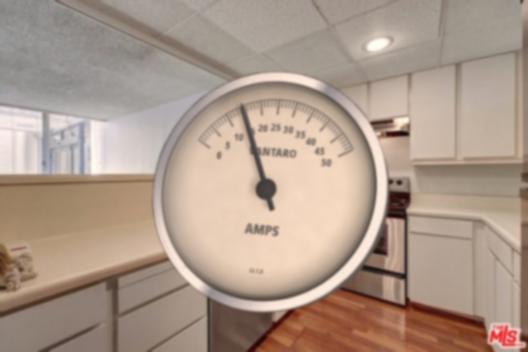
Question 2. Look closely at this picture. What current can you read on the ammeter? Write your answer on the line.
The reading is 15 A
